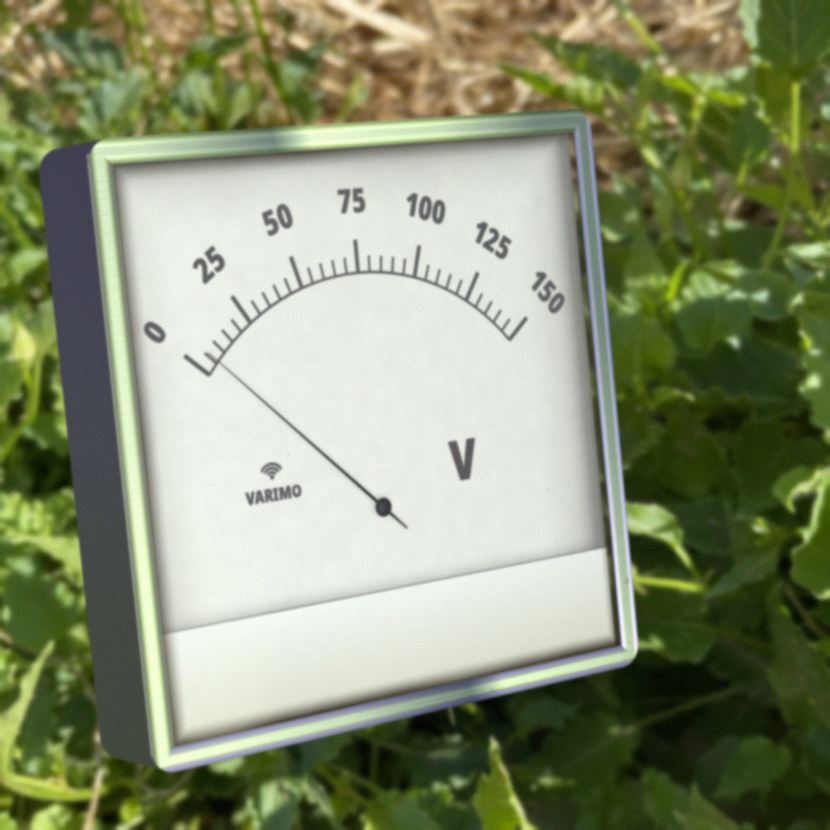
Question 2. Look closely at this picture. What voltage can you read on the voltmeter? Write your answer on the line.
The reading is 5 V
